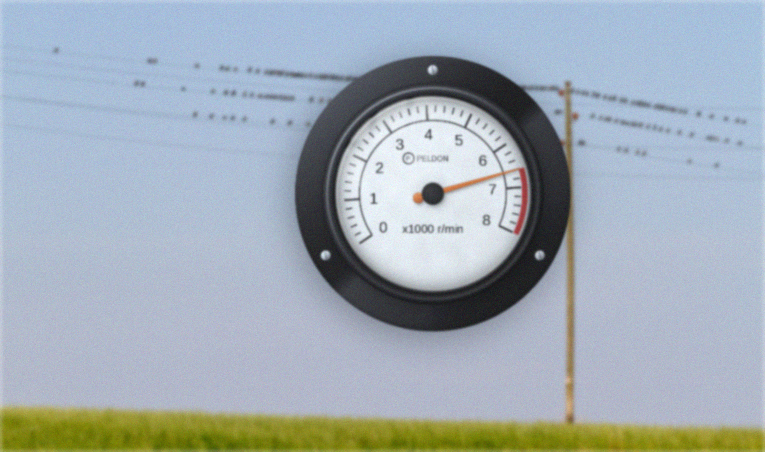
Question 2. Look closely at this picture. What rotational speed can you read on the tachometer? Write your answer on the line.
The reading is 6600 rpm
